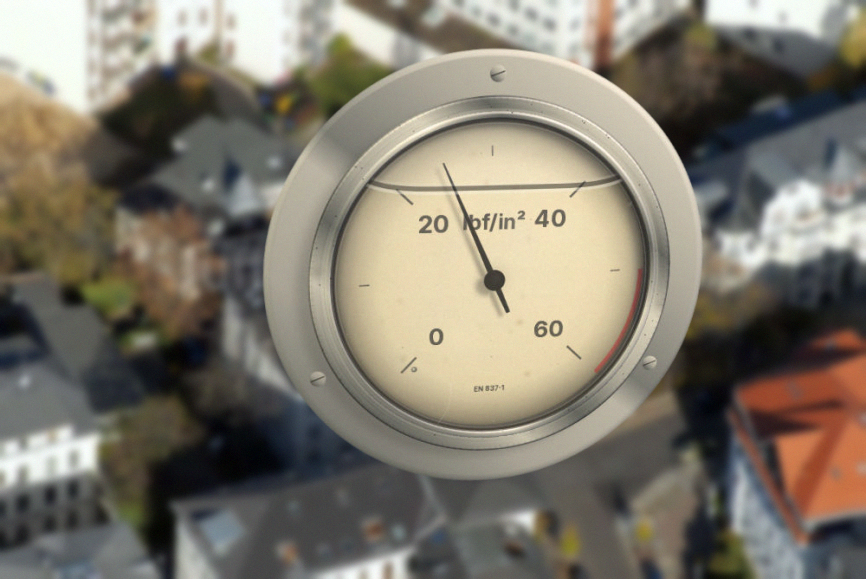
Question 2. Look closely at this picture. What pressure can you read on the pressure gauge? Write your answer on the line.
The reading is 25 psi
